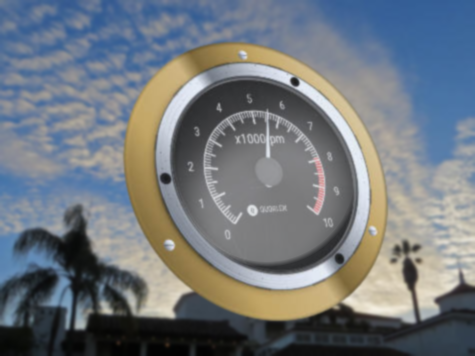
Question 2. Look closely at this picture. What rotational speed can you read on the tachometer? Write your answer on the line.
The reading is 5500 rpm
